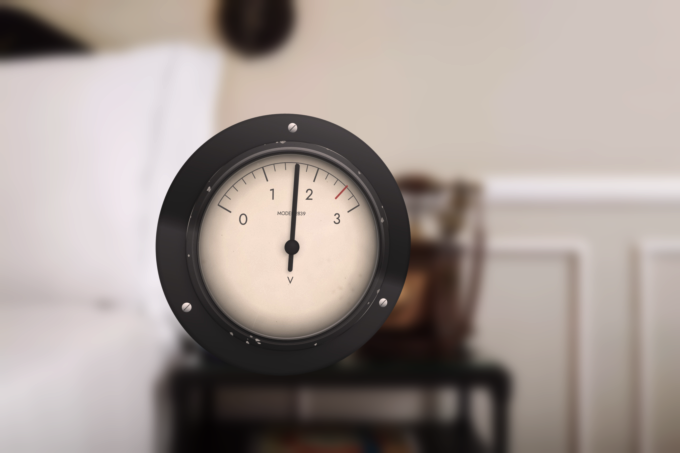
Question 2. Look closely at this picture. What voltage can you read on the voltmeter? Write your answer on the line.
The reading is 1.6 V
